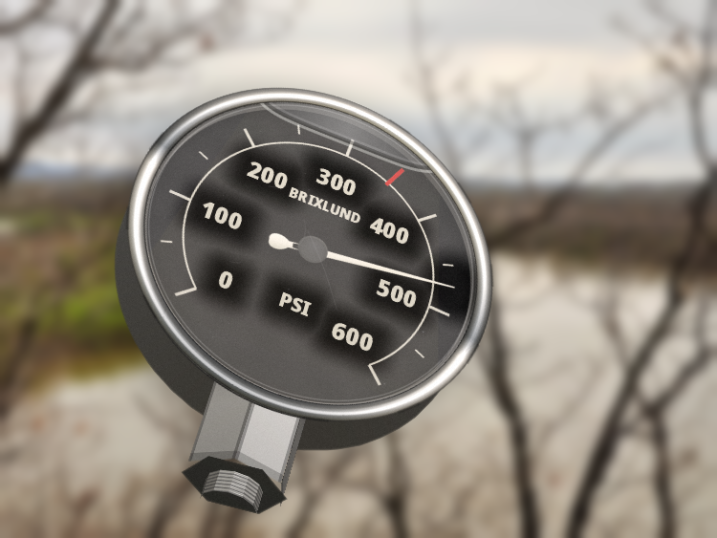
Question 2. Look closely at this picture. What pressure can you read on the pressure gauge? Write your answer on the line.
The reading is 475 psi
